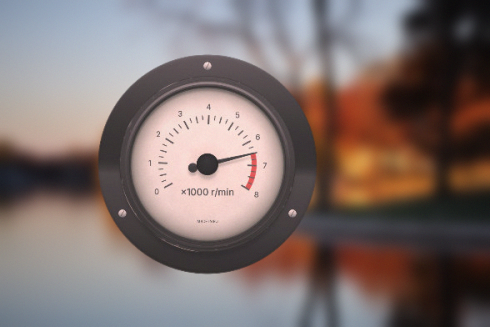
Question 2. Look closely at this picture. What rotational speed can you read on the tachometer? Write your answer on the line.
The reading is 6500 rpm
